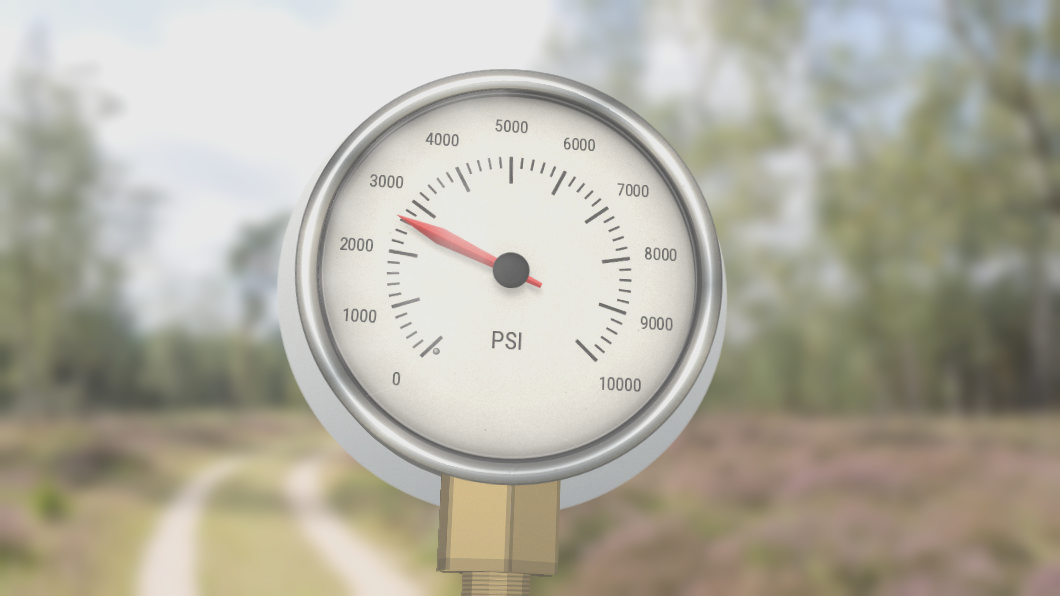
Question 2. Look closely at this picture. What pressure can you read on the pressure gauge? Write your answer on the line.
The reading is 2600 psi
